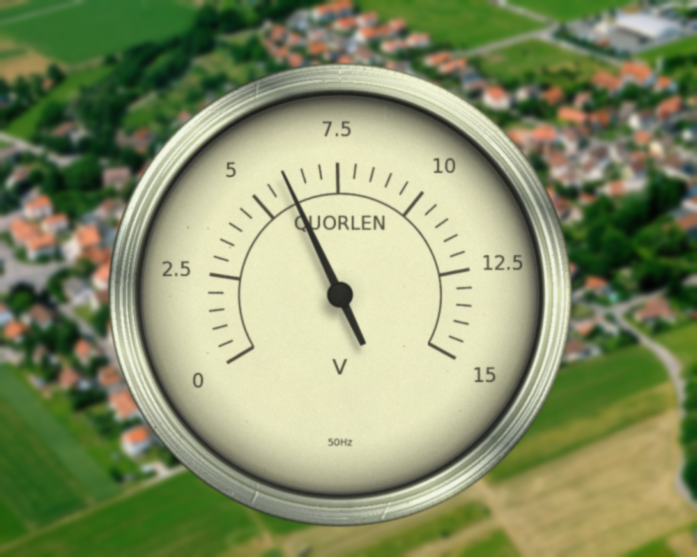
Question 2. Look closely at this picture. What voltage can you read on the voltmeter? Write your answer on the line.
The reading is 6 V
